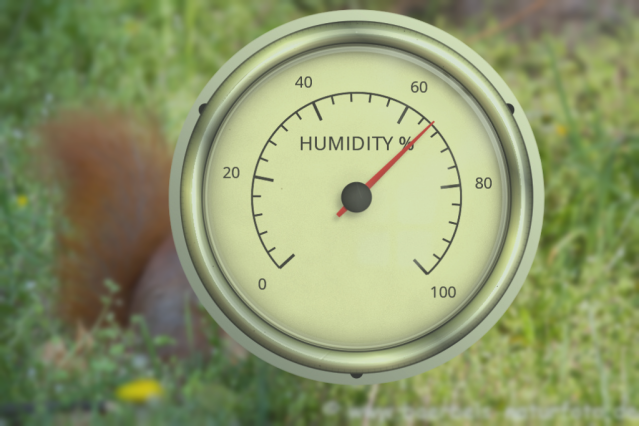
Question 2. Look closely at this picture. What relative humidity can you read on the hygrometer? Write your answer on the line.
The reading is 66 %
